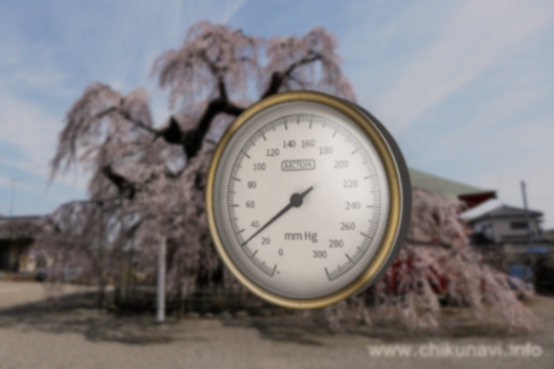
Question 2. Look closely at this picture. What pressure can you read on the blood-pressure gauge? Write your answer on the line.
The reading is 30 mmHg
